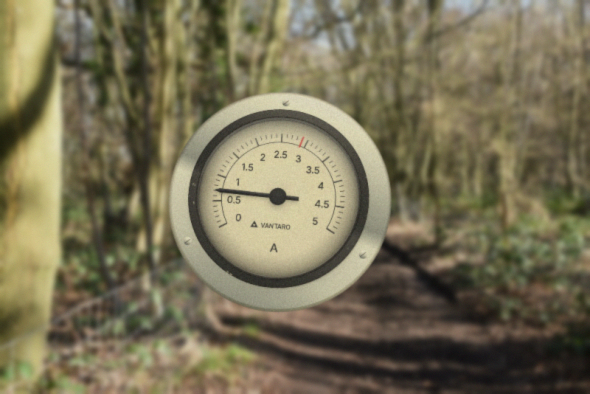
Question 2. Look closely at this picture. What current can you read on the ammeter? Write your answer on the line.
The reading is 0.7 A
